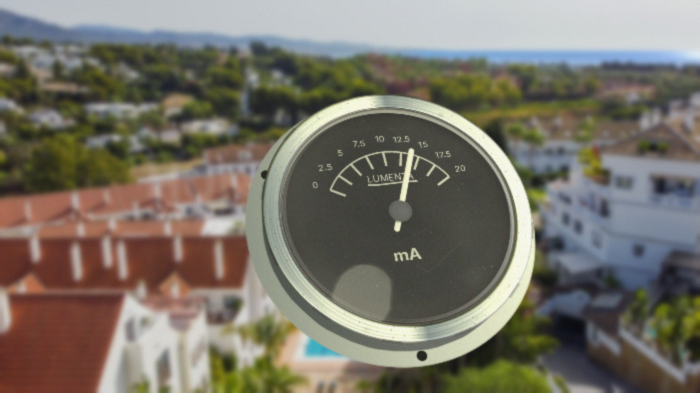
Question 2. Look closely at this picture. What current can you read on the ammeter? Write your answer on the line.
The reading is 13.75 mA
